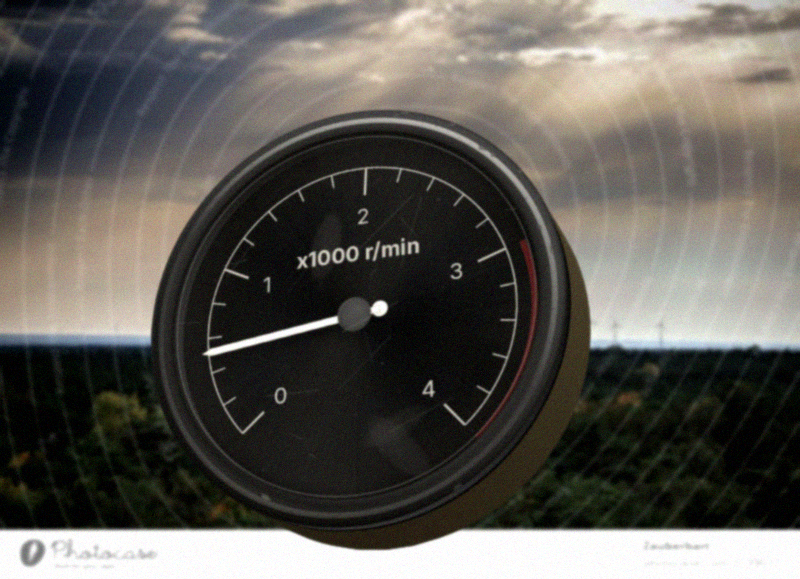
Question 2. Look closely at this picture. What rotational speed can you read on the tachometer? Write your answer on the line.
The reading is 500 rpm
